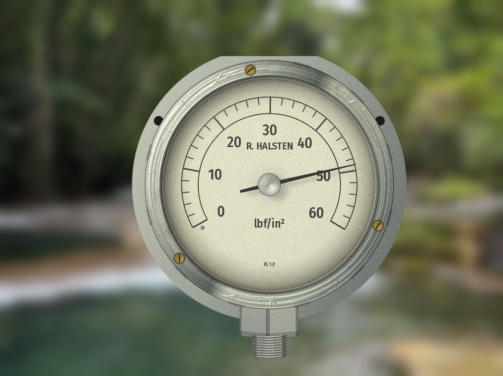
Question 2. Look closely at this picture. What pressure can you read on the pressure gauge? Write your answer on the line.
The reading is 49 psi
